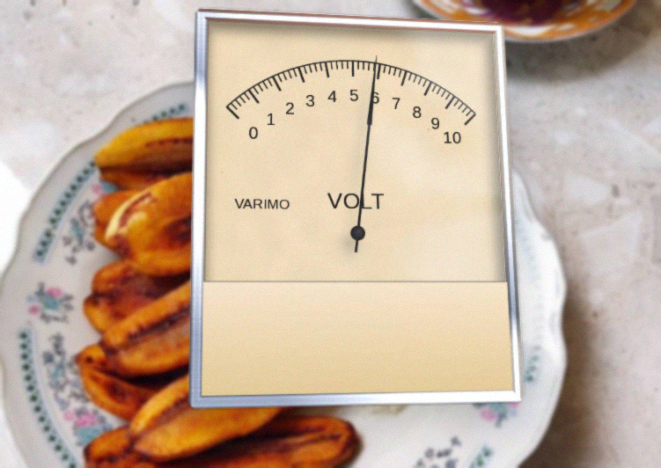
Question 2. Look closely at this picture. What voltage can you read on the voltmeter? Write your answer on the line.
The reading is 5.8 V
